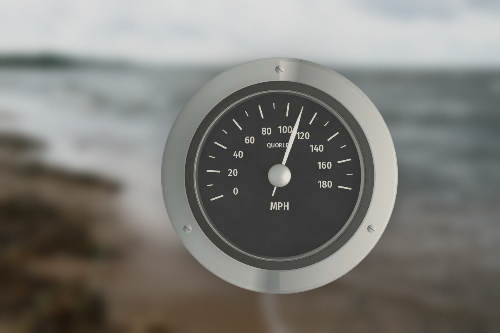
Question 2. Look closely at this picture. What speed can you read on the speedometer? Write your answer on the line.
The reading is 110 mph
